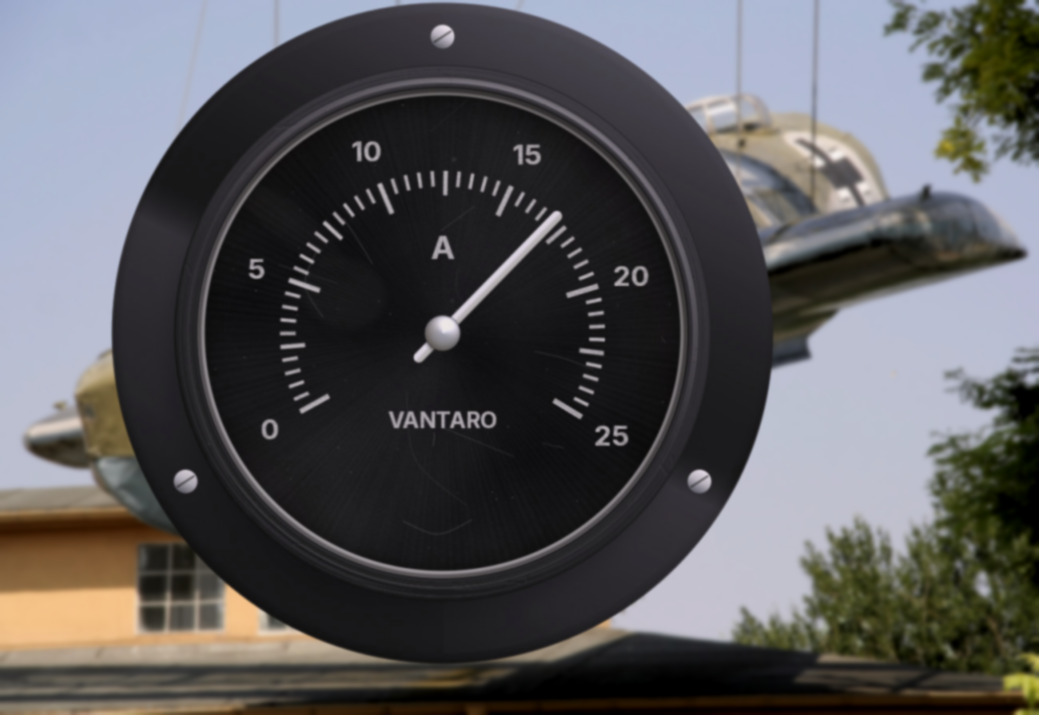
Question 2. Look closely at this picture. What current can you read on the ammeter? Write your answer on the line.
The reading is 17 A
